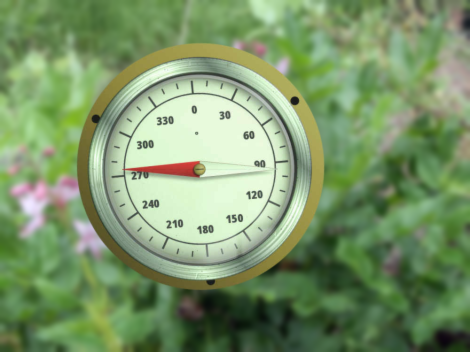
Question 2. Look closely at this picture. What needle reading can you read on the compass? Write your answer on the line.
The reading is 275 °
